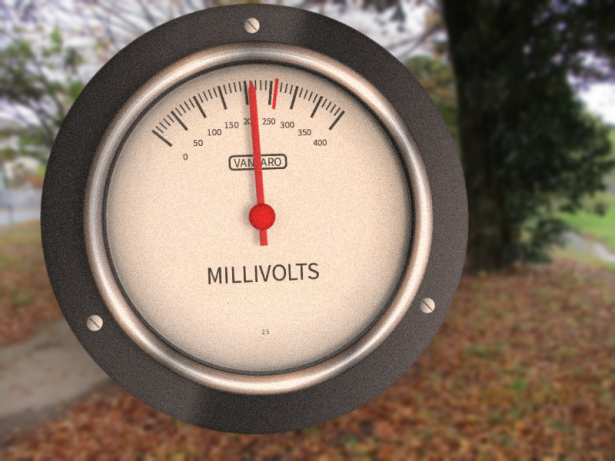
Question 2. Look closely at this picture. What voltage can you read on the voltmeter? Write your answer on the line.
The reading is 210 mV
